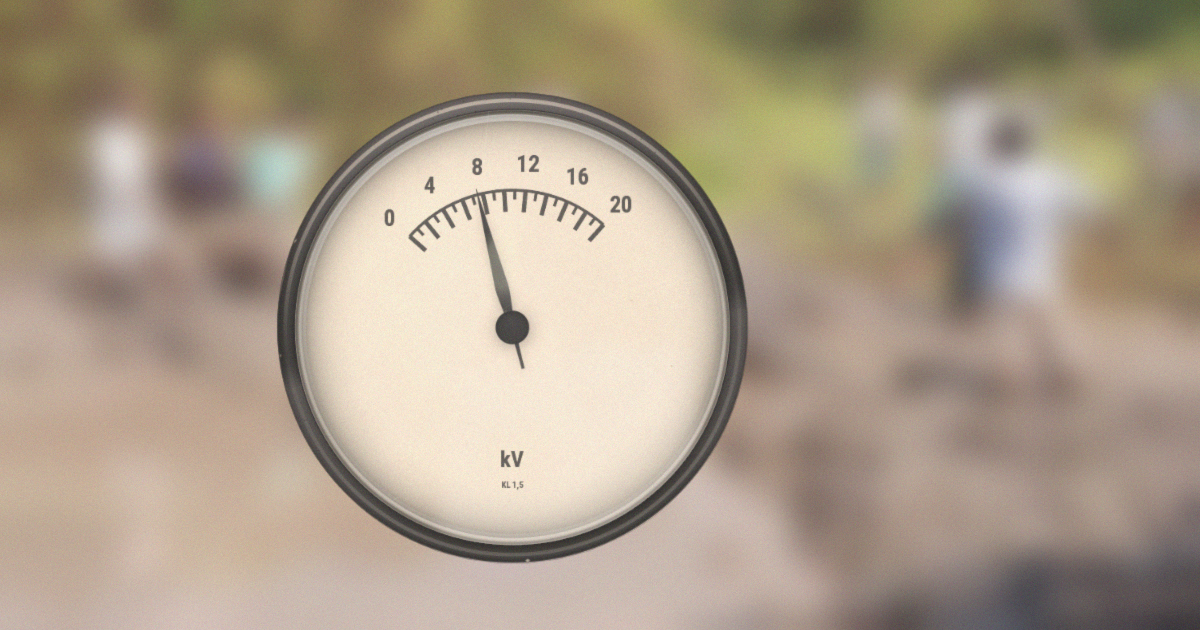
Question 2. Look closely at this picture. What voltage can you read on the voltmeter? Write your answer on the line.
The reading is 7.5 kV
